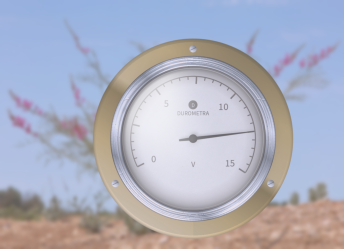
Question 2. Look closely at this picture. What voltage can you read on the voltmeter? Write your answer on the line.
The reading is 12.5 V
